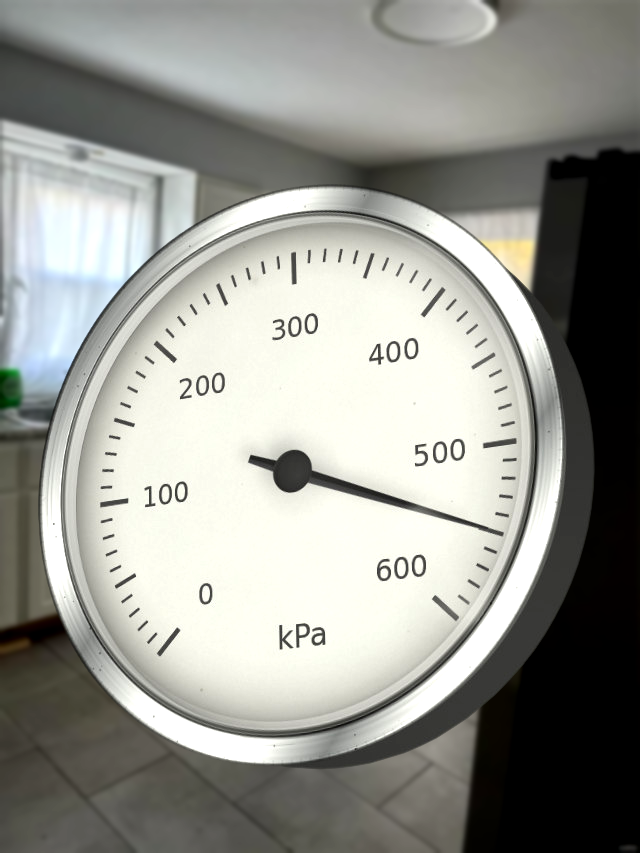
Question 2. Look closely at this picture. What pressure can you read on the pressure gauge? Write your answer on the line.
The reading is 550 kPa
